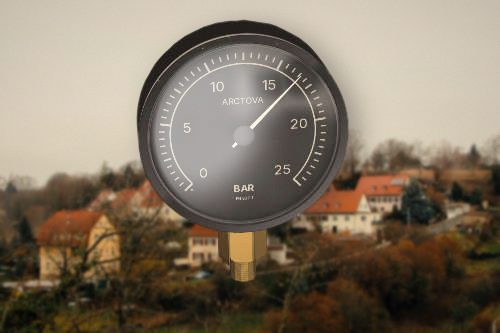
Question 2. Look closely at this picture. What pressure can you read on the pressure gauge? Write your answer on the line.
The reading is 16.5 bar
